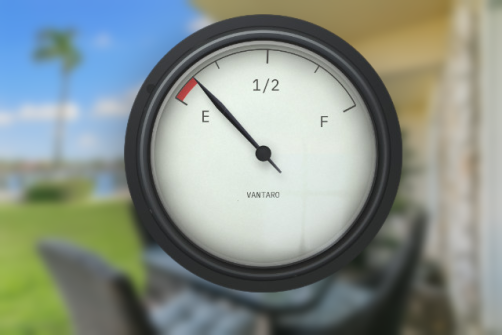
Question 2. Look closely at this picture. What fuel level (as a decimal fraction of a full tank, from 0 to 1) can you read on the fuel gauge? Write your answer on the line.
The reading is 0.125
